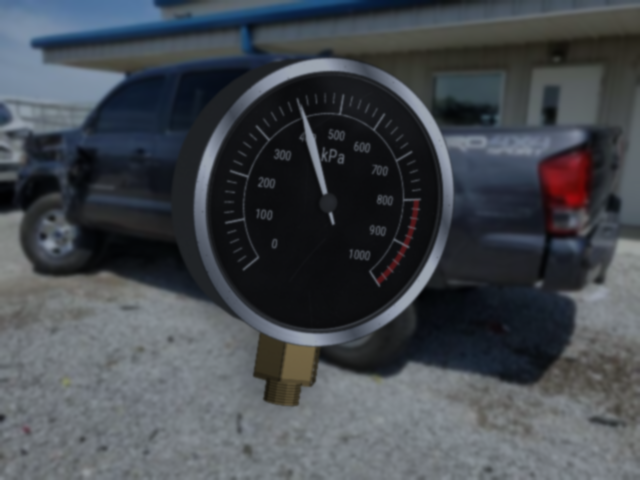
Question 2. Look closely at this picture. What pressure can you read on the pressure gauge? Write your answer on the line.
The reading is 400 kPa
